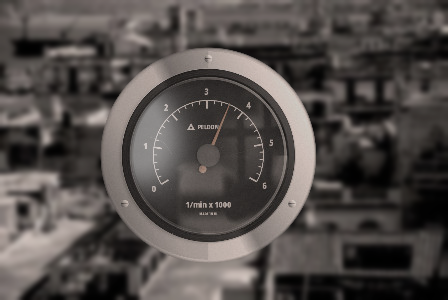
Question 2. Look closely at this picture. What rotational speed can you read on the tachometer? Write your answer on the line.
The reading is 3600 rpm
